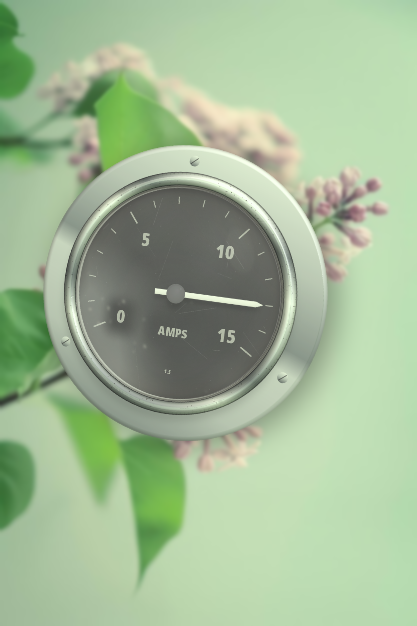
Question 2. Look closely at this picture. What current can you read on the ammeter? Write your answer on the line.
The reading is 13 A
